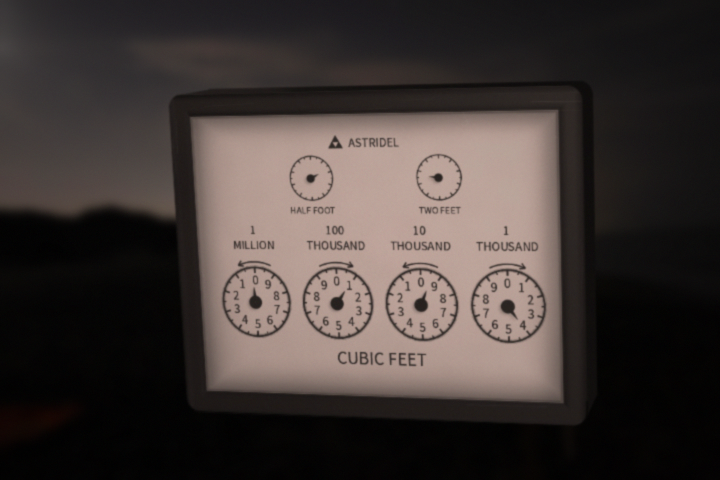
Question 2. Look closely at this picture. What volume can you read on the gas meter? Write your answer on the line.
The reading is 9400 ft³
